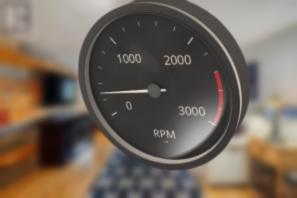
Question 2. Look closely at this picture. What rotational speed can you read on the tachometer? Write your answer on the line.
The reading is 300 rpm
